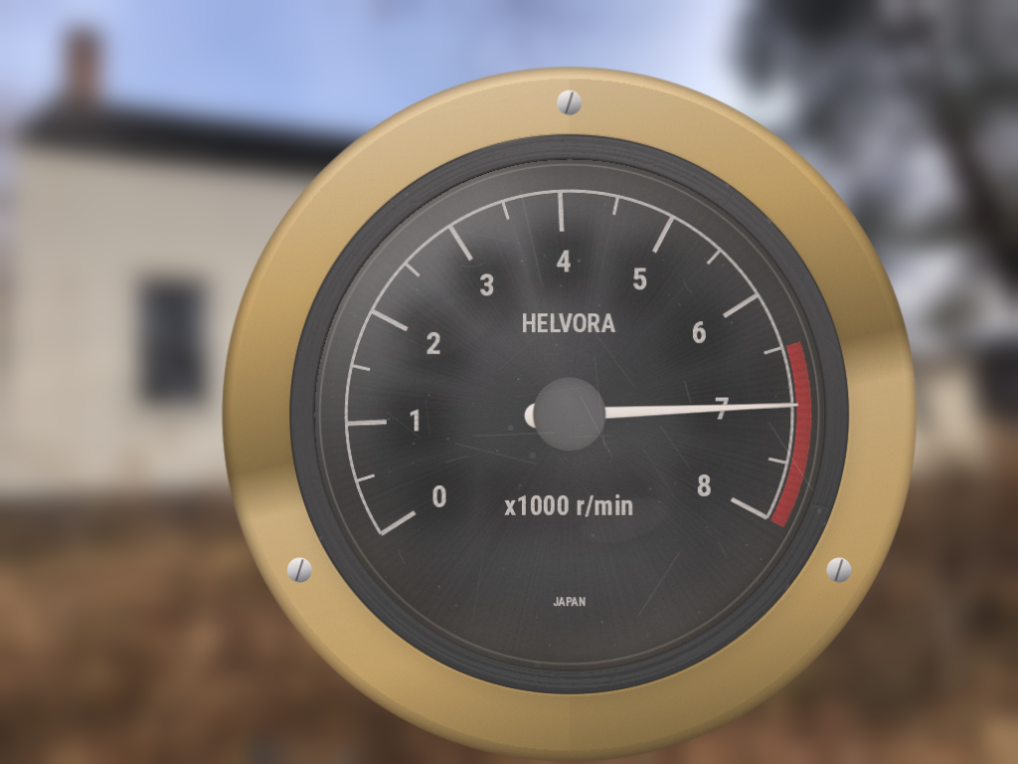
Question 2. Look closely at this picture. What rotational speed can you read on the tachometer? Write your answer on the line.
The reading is 7000 rpm
